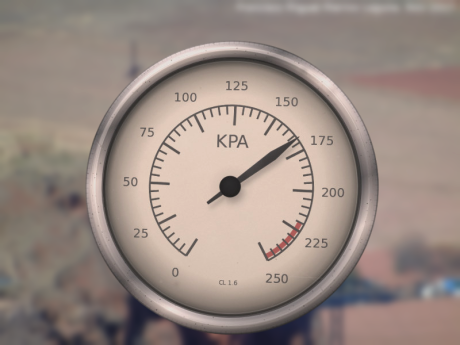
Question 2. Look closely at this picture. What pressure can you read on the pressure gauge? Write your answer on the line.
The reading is 167.5 kPa
